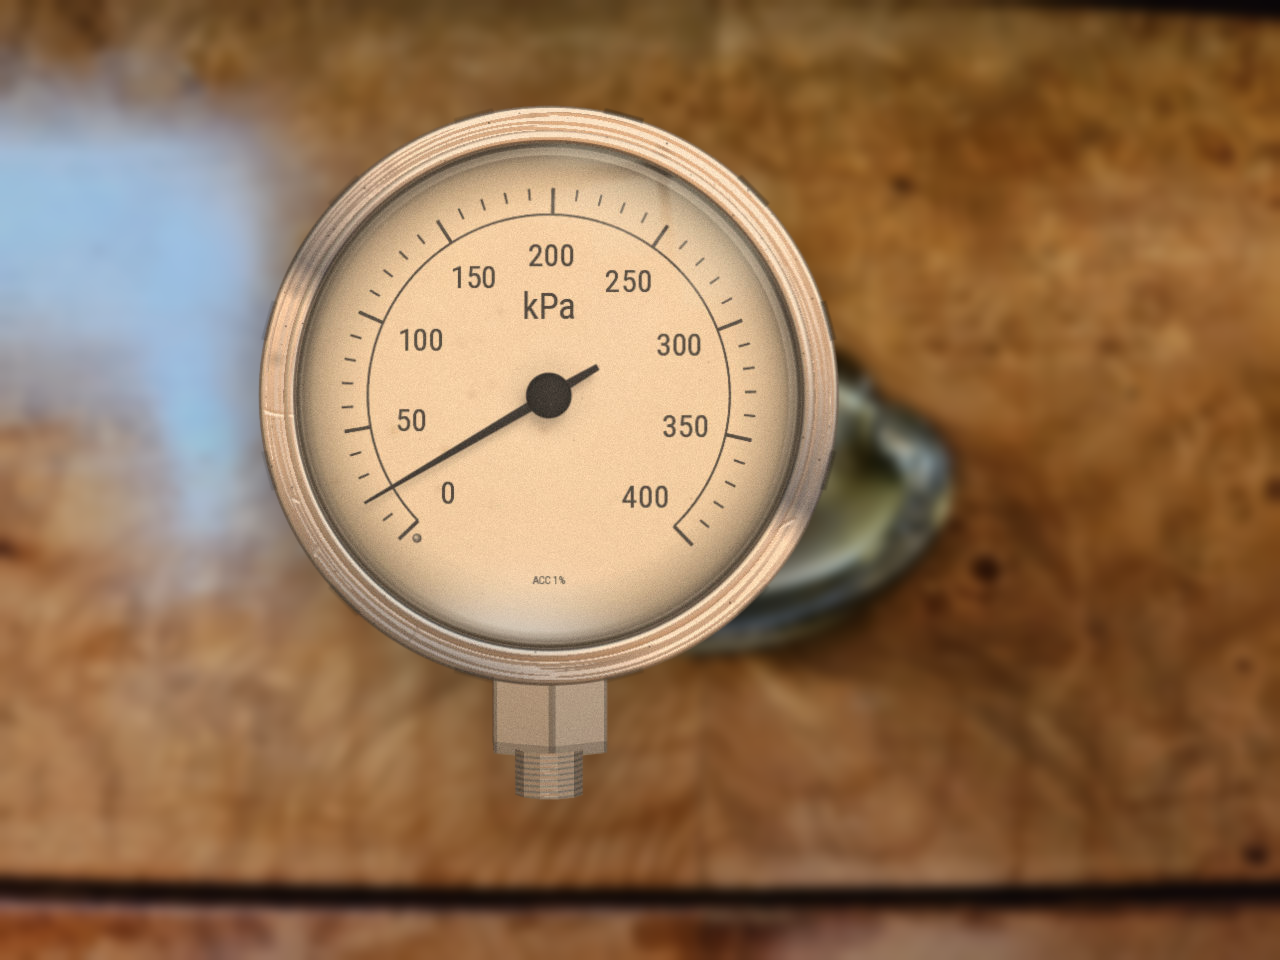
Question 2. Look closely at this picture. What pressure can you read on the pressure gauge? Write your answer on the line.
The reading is 20 kPa
